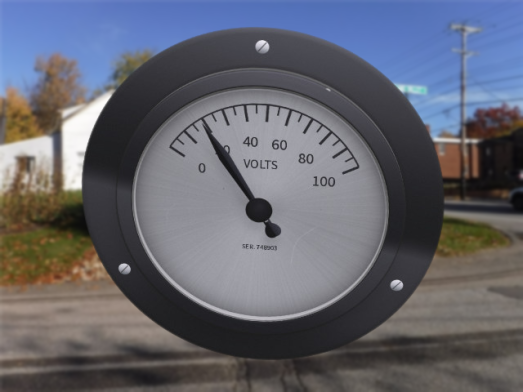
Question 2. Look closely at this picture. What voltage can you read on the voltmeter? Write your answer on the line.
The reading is 20 V
